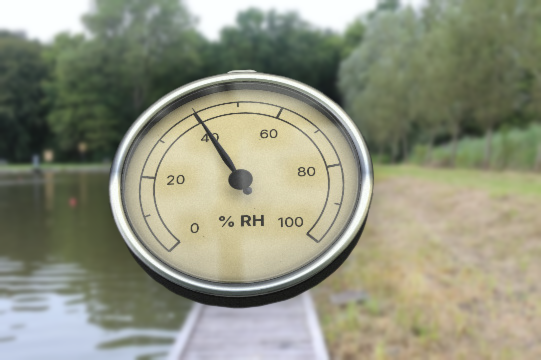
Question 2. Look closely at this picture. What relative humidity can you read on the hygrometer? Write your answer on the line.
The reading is 40 %
